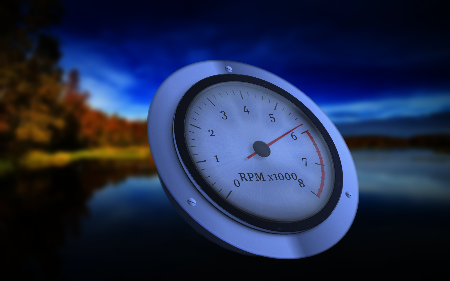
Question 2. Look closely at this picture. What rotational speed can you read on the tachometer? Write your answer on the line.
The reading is 5800 rpm
